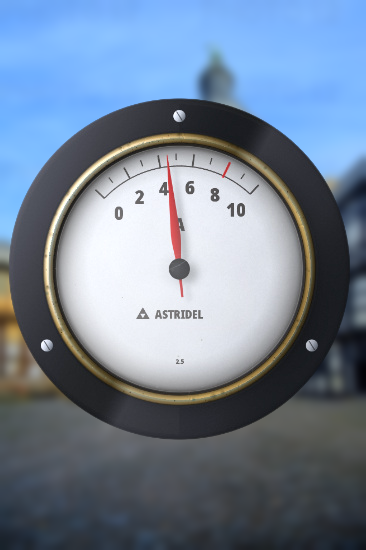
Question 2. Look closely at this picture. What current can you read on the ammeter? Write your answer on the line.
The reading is 4.5 A
